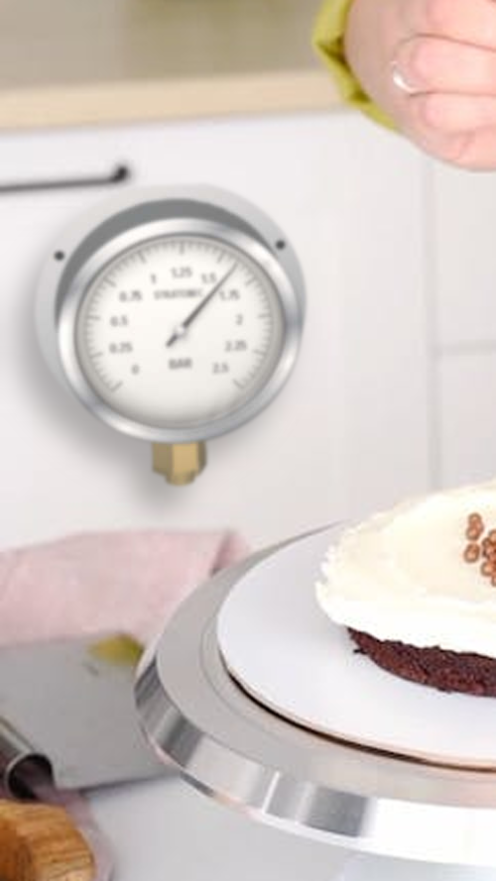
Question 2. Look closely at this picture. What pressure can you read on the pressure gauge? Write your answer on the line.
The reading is 1.6 bar
